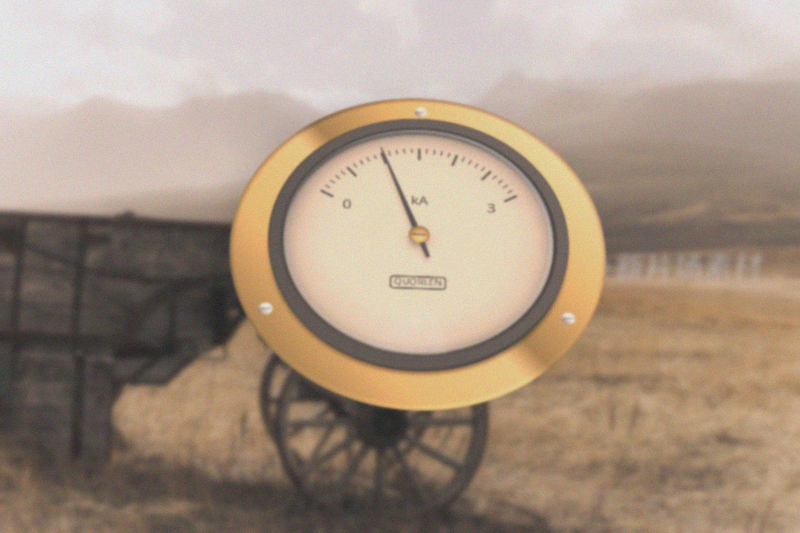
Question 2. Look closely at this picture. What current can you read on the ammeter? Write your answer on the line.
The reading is 1 kA
